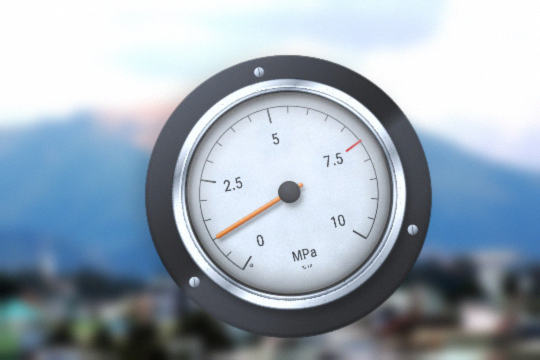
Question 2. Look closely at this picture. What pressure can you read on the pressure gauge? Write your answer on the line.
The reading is 1 MPa
